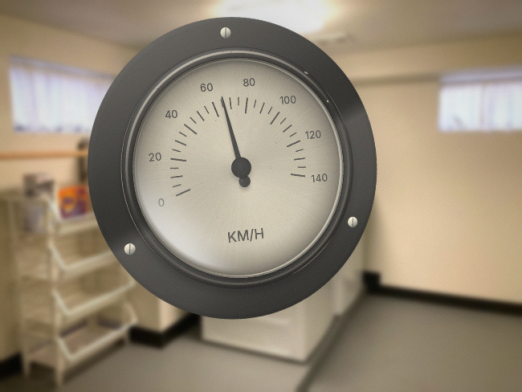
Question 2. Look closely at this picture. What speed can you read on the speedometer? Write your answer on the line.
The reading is 65 km/h
